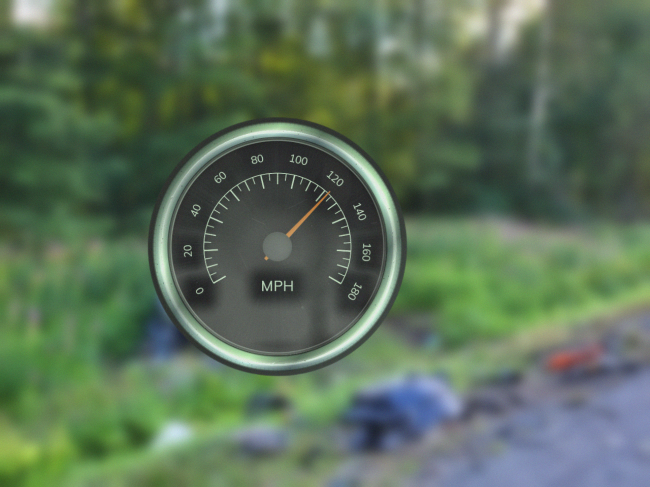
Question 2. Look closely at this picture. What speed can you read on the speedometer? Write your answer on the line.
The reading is 122.5 mph
